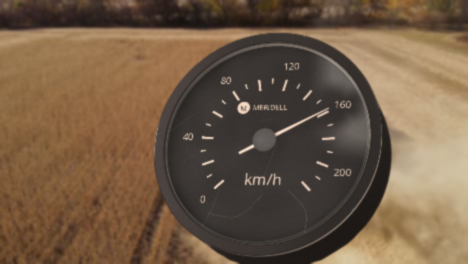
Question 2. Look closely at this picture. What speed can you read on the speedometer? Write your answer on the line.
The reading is 160 km/h
